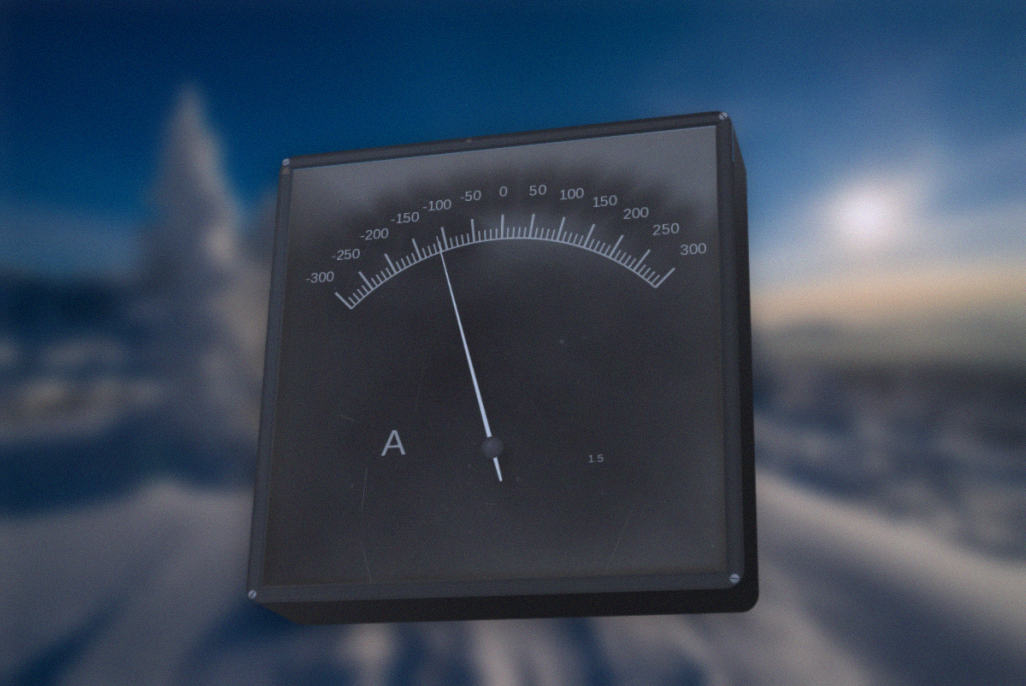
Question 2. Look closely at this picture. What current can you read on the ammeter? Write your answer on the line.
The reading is -110 A
